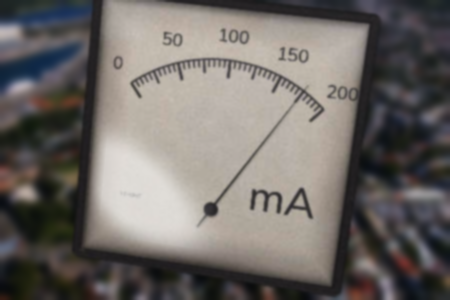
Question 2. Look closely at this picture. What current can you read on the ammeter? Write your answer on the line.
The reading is 175 mA
